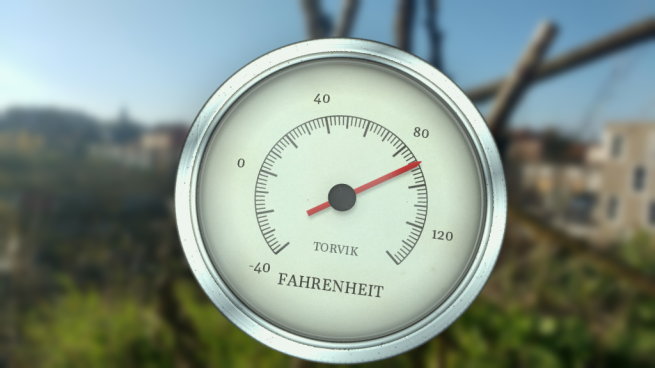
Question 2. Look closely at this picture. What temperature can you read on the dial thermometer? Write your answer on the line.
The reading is 90 °F
